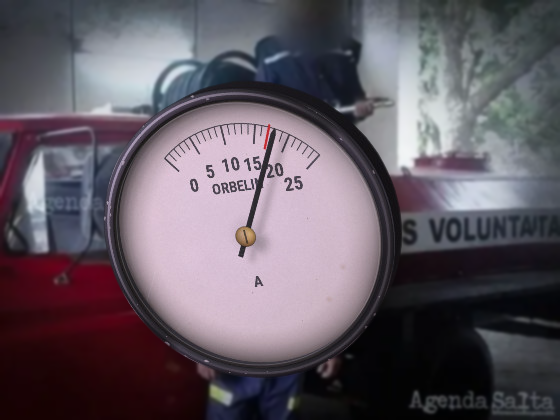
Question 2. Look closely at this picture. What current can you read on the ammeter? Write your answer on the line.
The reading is 18 A
